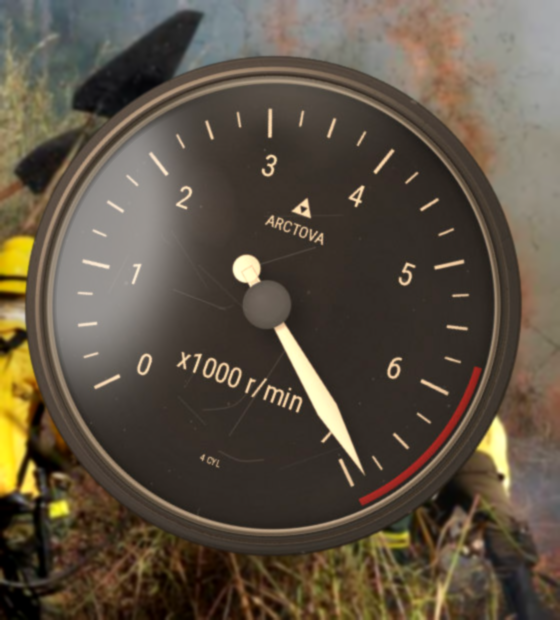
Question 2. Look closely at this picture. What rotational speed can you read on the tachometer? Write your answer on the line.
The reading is 6875 rpm
